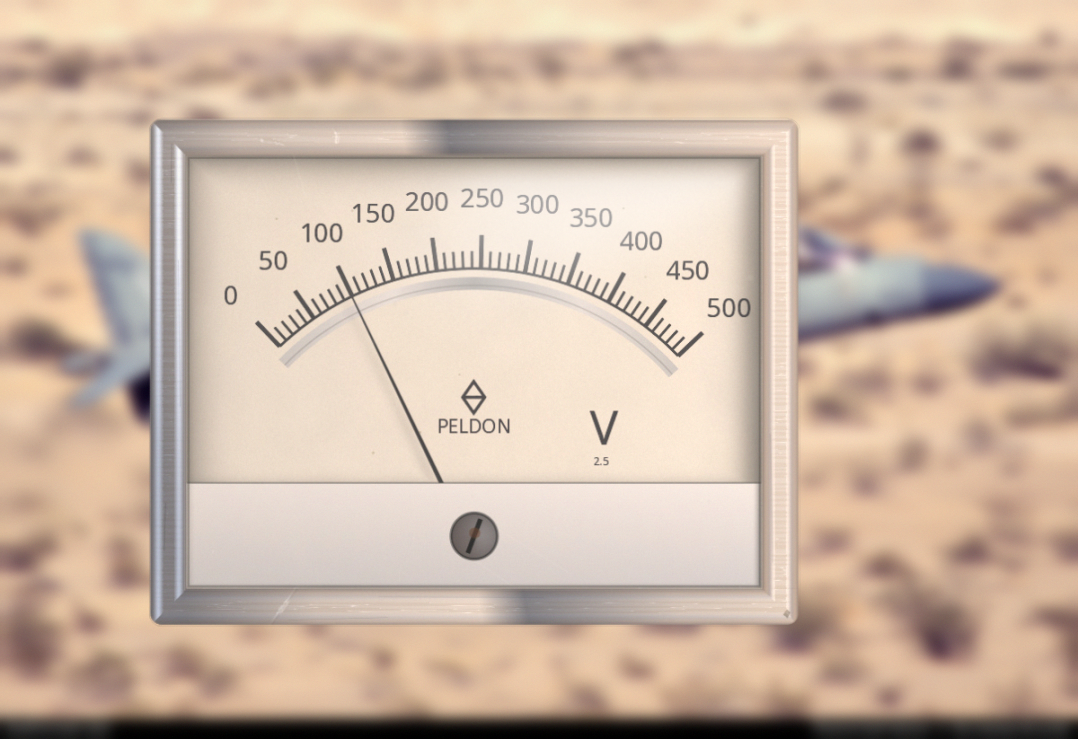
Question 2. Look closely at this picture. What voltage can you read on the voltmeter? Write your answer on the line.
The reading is 100 V
